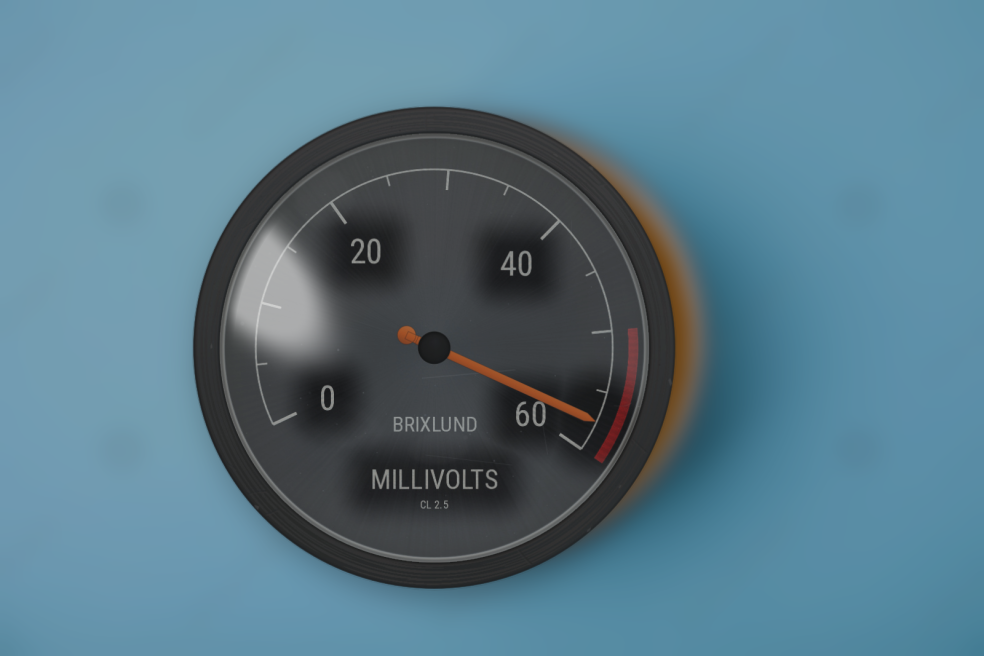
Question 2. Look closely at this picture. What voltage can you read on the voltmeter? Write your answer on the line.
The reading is 57.5 mV
